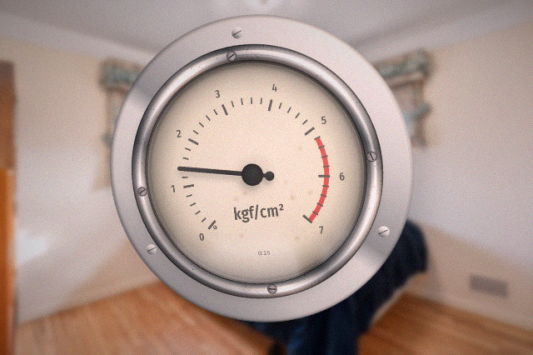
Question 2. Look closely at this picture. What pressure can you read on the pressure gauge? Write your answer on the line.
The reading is 1.4 kg/cm²
